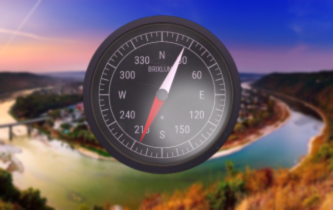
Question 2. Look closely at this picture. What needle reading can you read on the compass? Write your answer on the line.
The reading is 205 °
